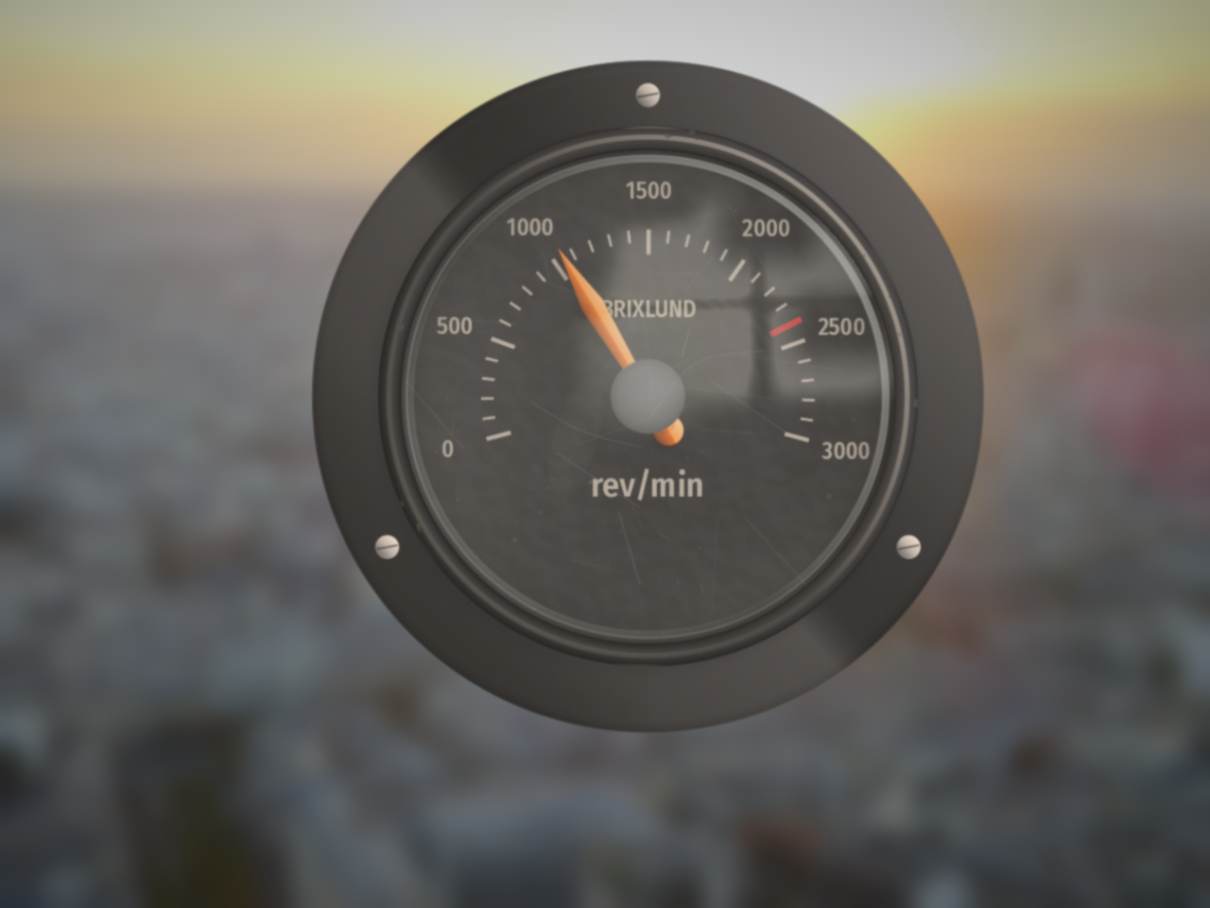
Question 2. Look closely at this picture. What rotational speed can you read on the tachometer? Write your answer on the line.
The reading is 1050 rpm
